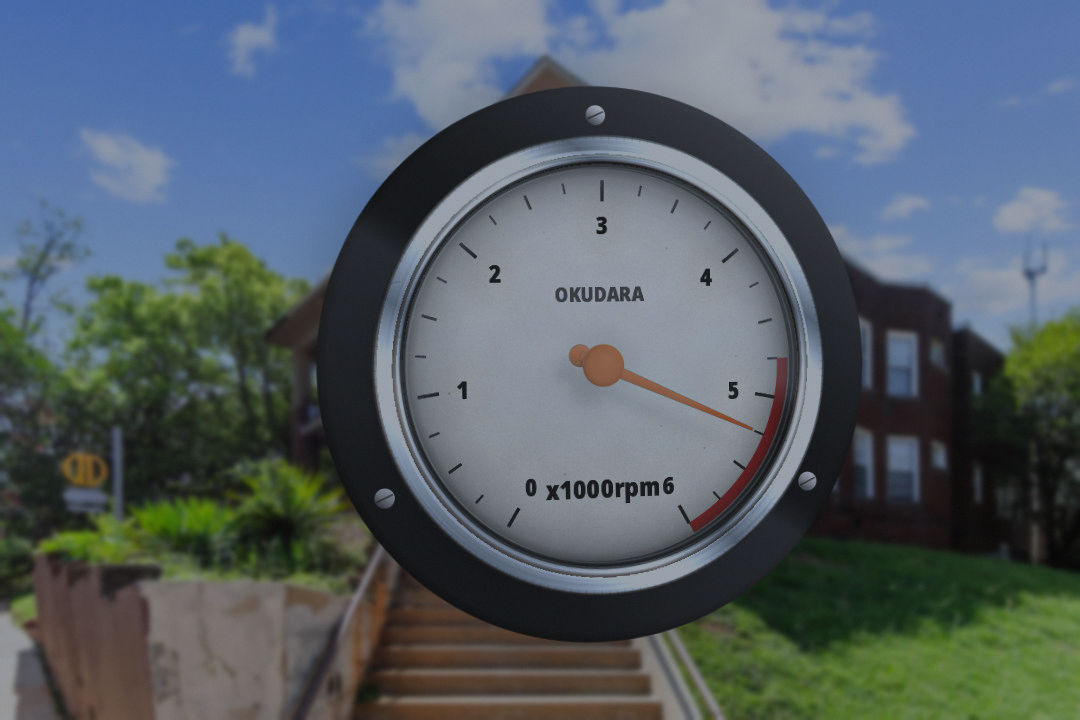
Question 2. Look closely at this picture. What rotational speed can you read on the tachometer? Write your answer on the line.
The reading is 5250 rpm
